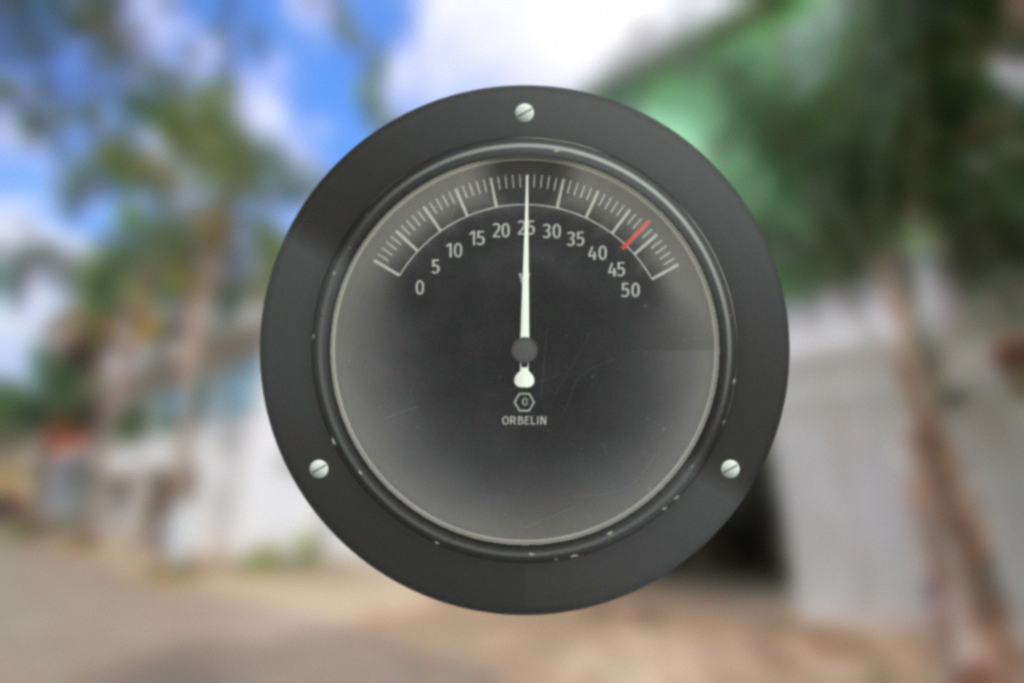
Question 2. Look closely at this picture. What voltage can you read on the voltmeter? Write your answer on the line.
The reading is 25 V
